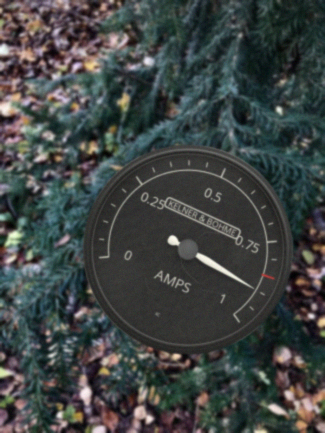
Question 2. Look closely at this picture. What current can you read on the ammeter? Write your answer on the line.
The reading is 0.9 A
